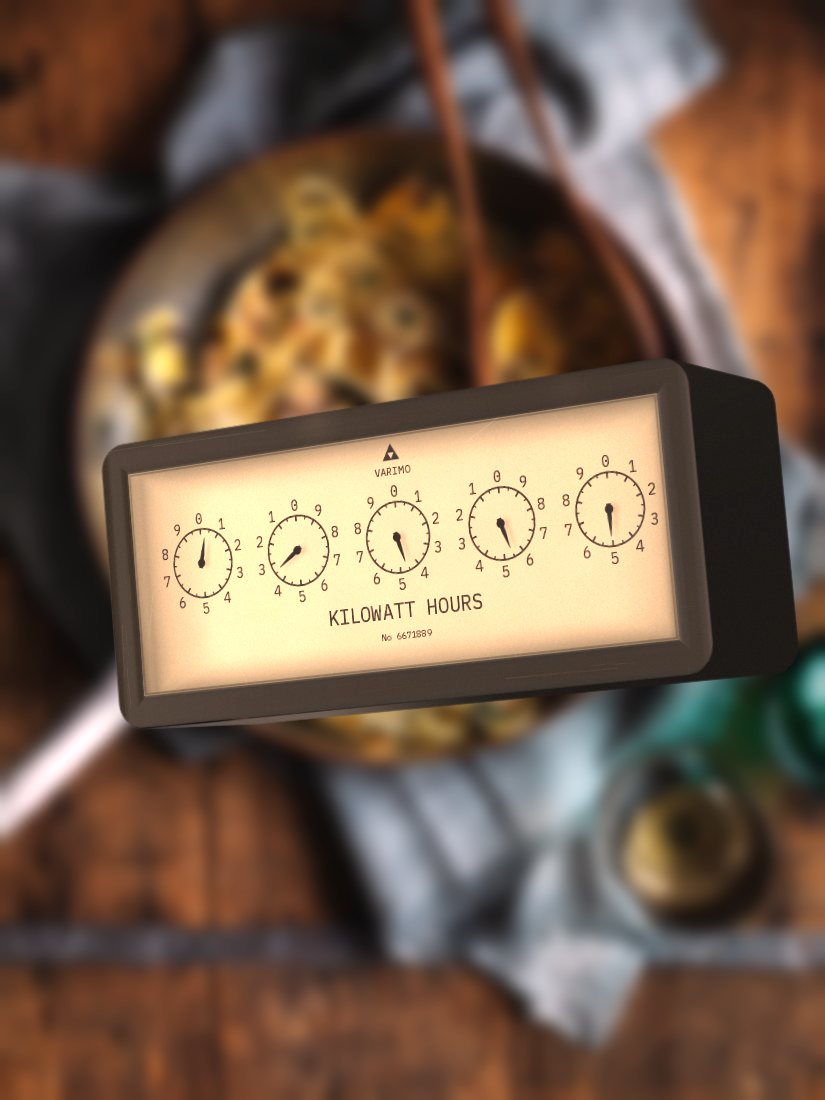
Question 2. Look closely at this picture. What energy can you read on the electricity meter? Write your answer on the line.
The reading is 3455 kWh
